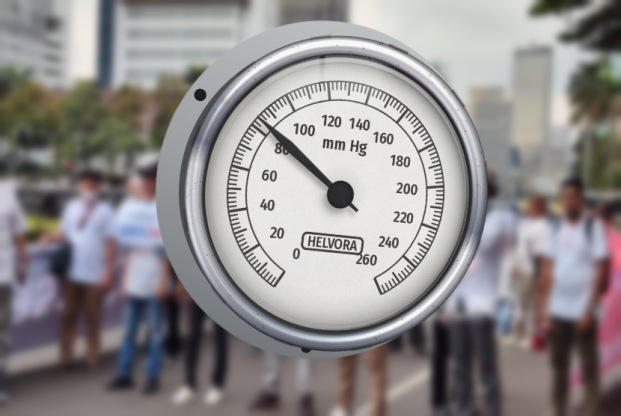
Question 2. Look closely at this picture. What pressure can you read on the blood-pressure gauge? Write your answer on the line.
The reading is 84 mmHg
